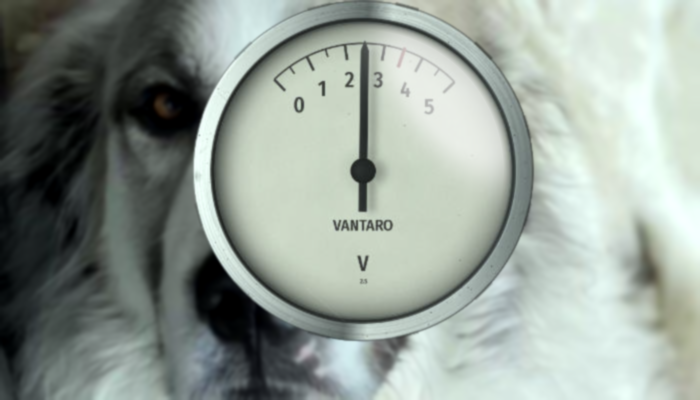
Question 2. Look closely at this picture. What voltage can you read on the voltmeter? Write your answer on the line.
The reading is 2.5 V
